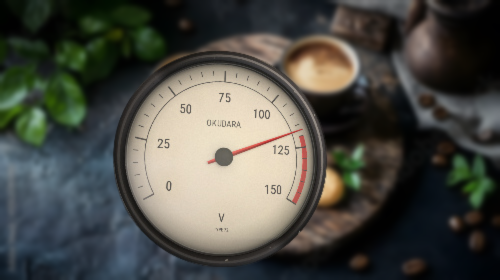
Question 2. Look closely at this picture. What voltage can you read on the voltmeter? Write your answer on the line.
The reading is 117.5 V
